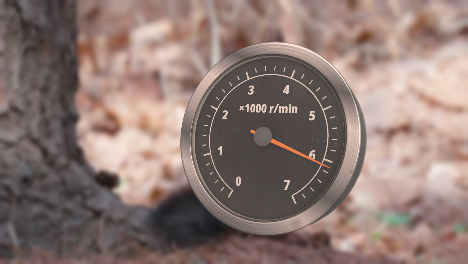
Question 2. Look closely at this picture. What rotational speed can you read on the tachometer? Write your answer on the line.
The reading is 6100 rpm
